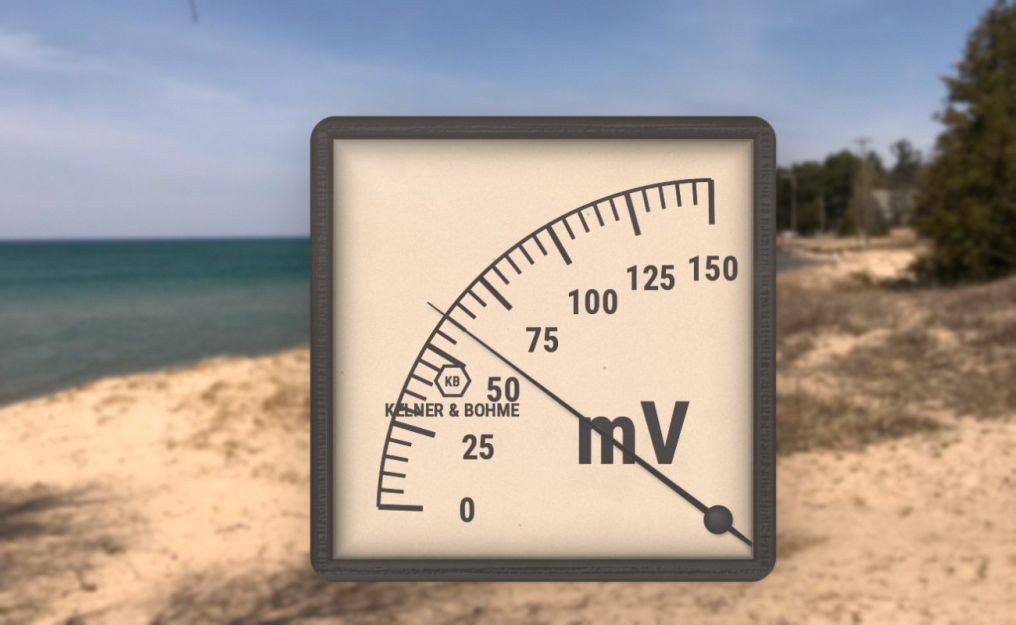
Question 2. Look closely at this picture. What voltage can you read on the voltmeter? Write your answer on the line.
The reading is 60 mV
